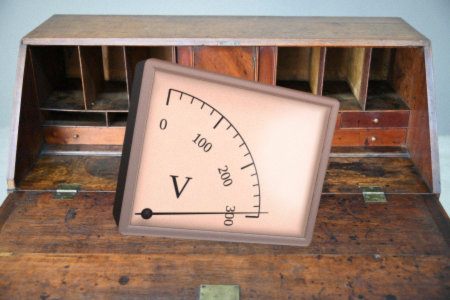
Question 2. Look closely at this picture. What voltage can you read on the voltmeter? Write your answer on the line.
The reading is 290 V
